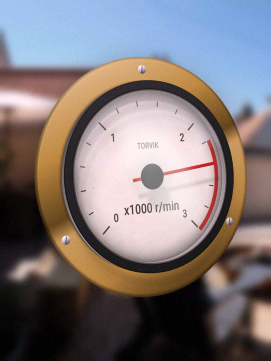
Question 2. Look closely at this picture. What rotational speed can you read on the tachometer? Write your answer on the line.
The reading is 2400 rpm
